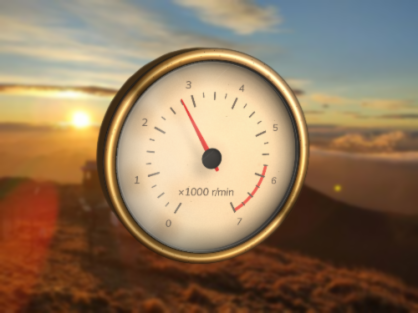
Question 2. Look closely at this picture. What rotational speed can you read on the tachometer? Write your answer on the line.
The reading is 2750 rpm
